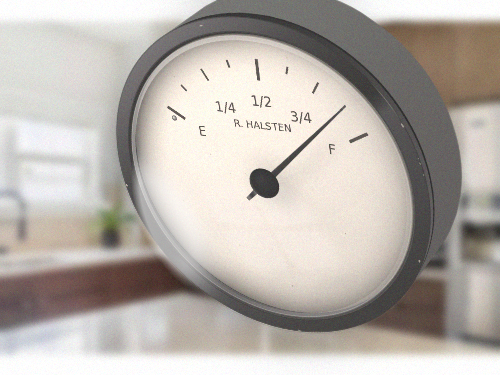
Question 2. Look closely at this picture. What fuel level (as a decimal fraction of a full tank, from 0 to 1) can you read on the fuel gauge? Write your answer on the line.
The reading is 0.875
